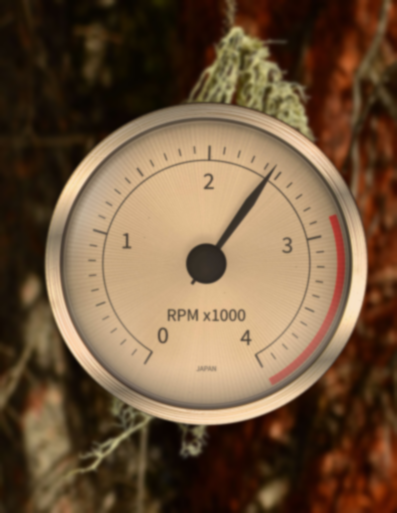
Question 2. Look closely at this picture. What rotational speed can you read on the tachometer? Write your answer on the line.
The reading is 2450 rpm
